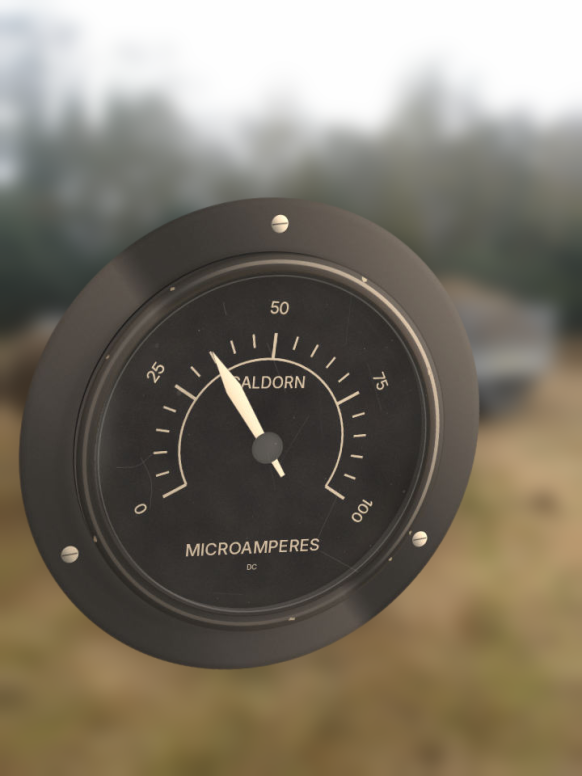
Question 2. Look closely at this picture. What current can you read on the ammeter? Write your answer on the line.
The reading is 35 µA
